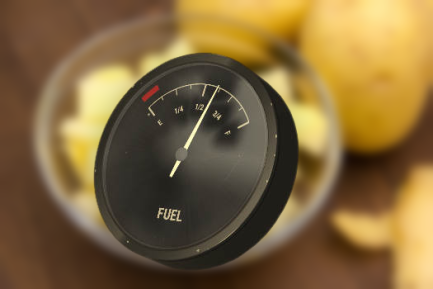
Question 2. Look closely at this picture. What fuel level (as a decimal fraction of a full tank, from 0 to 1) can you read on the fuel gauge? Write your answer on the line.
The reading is 0.625
